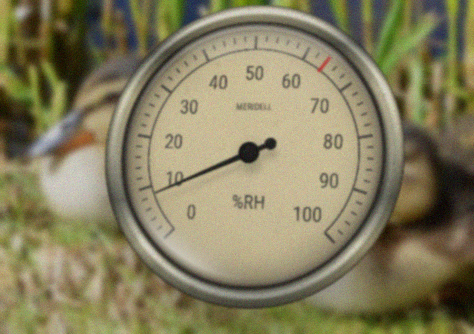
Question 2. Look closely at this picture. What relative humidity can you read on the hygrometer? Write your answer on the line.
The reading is 8 %
